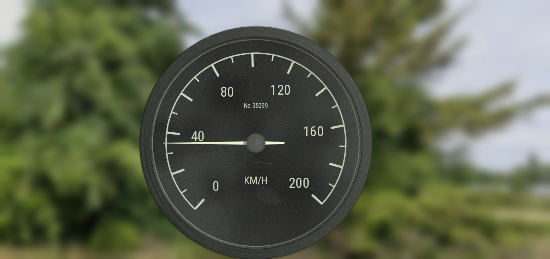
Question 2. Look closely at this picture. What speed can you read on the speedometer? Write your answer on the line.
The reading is 35 km/h
